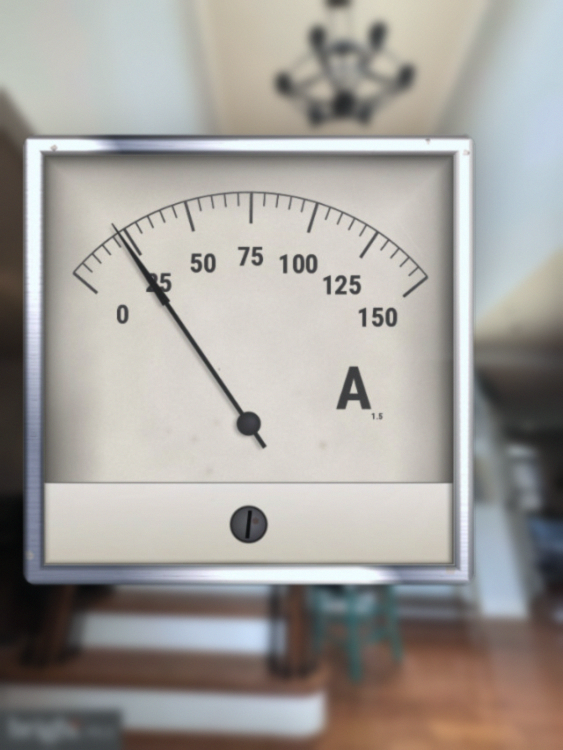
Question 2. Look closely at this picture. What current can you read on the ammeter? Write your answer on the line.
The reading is 22.5 A
